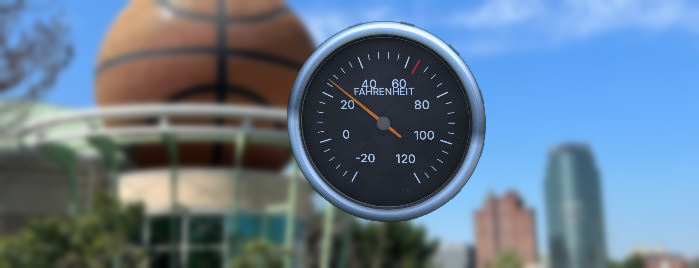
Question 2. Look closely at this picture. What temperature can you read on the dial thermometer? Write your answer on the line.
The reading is 26 °F
